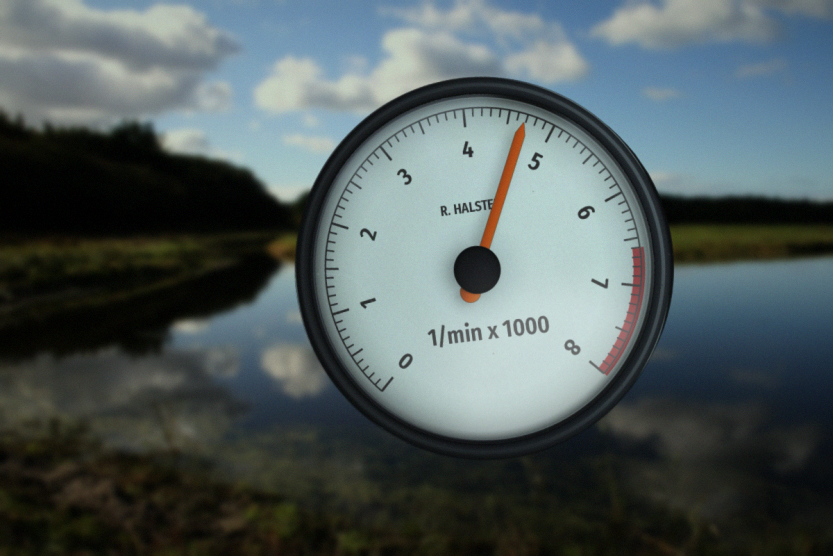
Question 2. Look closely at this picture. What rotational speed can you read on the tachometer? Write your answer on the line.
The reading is 4700 rpm
